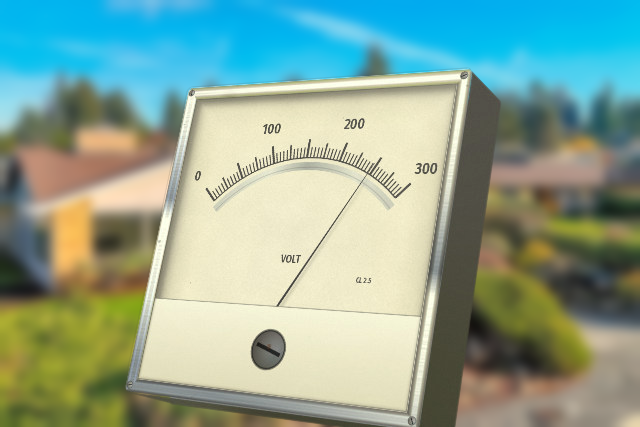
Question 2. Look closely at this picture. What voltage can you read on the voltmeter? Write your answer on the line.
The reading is 250 V
